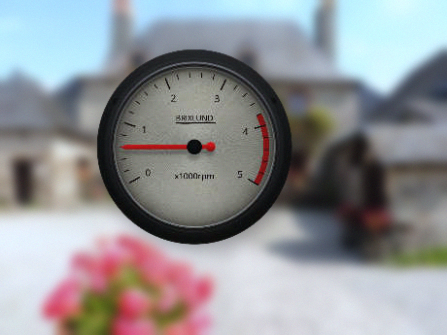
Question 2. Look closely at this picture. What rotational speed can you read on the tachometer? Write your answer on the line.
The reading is 600 rpm
